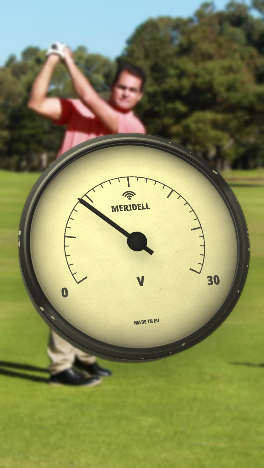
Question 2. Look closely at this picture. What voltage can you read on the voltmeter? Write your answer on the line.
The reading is 9 V
